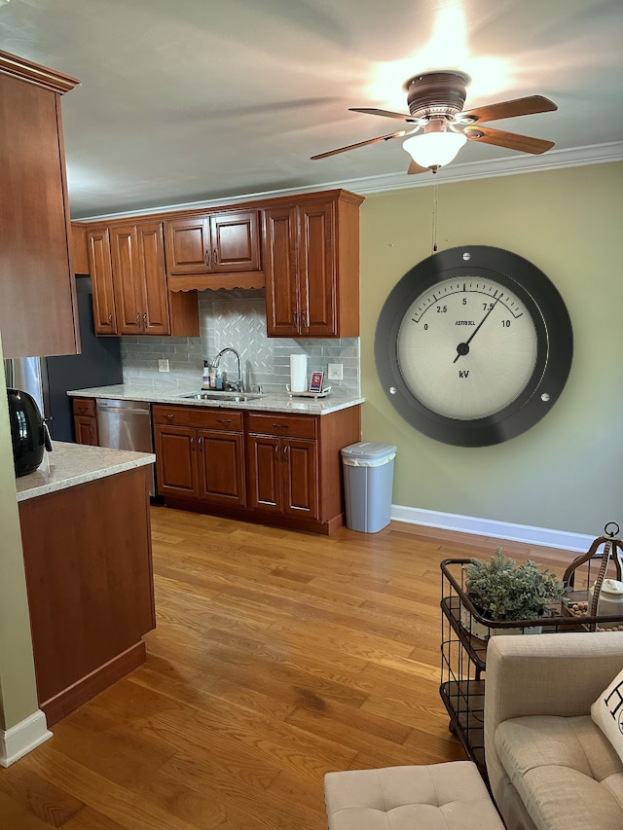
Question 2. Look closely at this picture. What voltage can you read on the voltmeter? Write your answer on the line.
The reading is 8 kV
